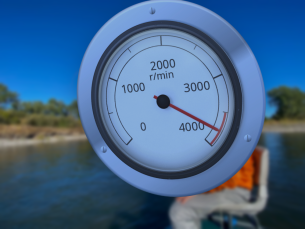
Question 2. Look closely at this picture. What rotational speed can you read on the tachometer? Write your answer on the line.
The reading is 3750 rpm
